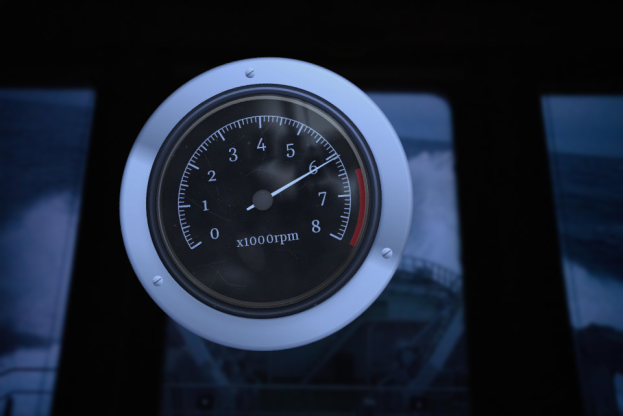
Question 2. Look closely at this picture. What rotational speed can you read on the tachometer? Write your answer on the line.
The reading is 6100 rpm
